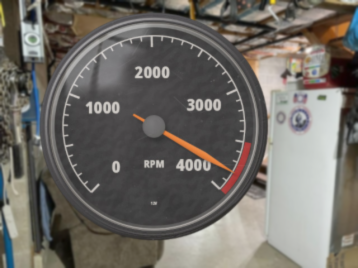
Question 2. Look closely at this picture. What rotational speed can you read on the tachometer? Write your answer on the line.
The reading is 3800 rpm
